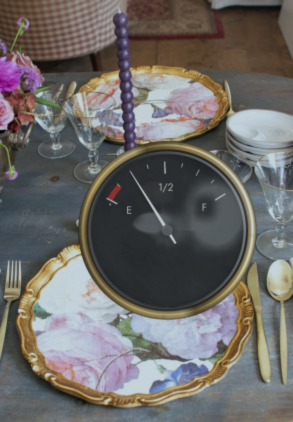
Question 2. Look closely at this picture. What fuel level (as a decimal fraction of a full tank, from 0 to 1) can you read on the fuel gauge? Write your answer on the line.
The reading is 0.25
